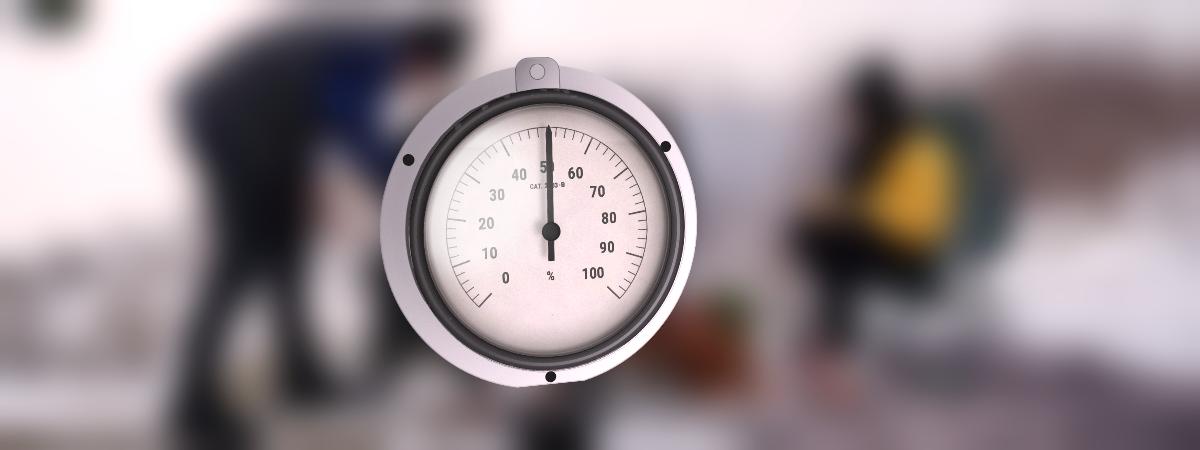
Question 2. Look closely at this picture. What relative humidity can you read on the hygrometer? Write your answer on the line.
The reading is 50 %
